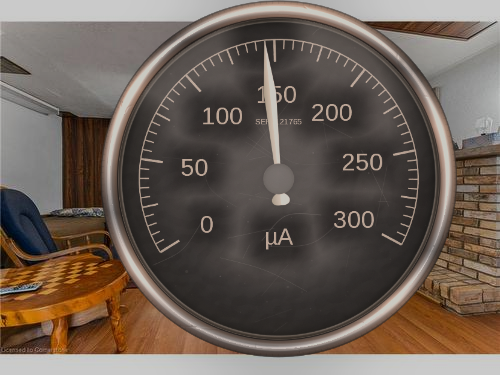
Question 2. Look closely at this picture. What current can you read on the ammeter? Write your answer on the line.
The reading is 145 µA
